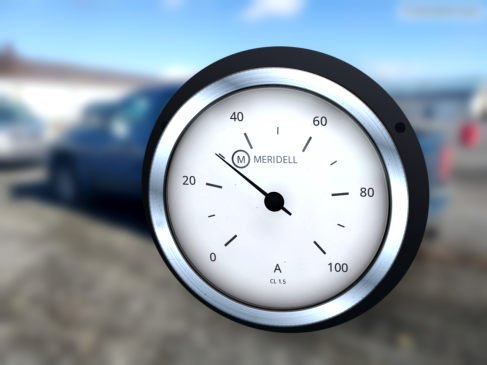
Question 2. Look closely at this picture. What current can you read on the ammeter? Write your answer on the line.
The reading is 30 A
